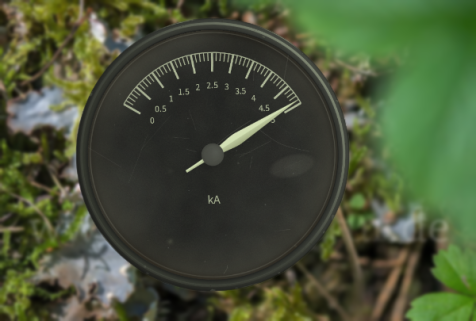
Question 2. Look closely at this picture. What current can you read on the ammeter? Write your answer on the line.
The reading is 4.9 kA
